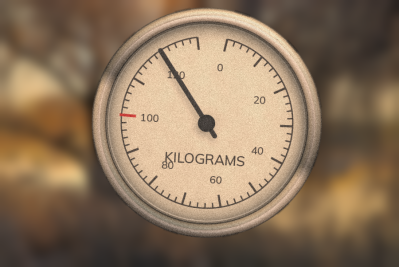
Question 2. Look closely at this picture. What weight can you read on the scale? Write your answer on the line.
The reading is 120 kg
